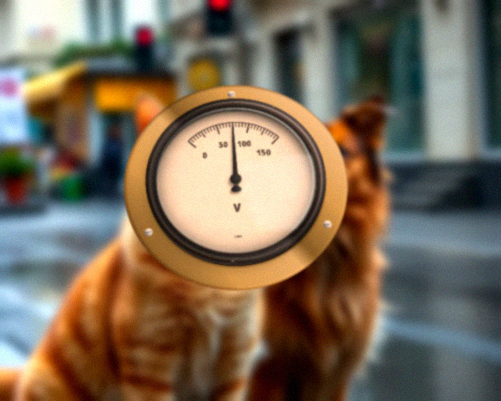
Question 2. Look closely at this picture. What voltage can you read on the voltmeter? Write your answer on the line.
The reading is 75 V
